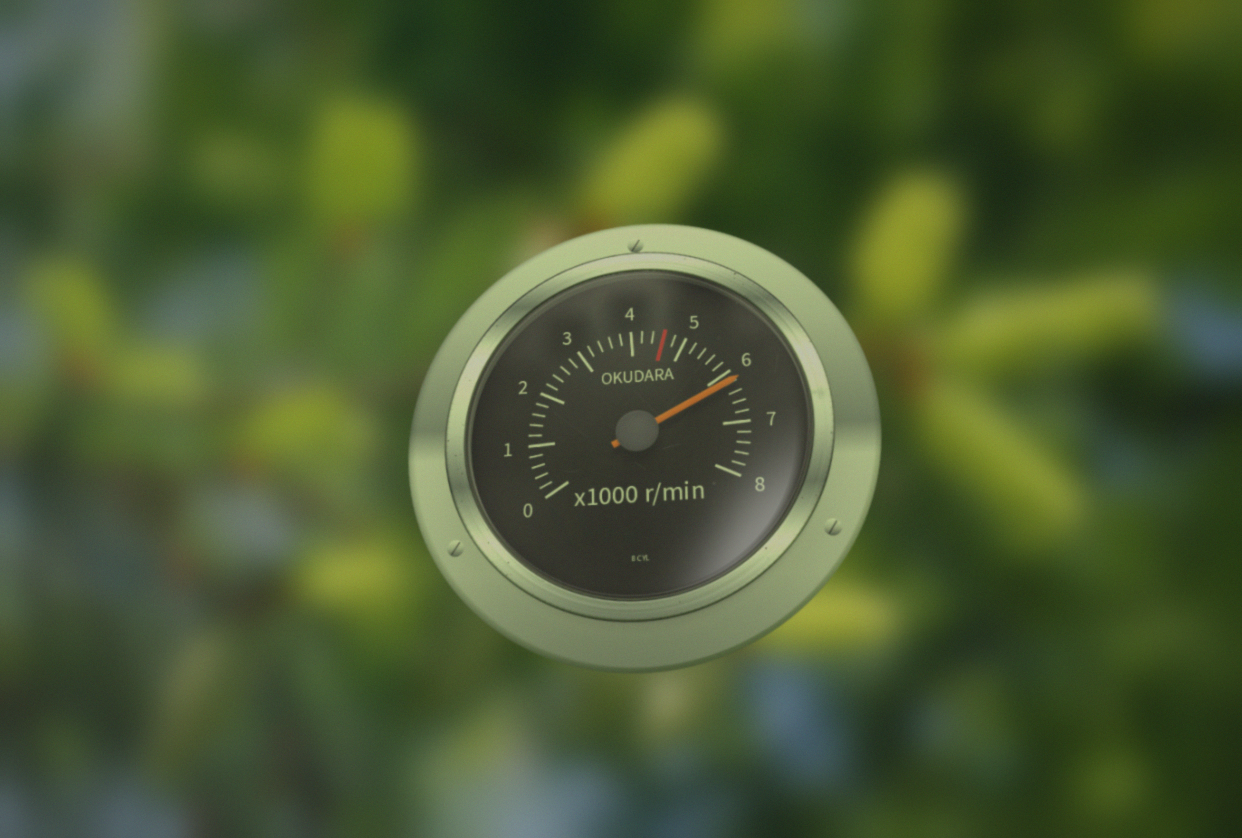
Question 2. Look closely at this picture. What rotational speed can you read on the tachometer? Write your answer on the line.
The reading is 6200 rpm
